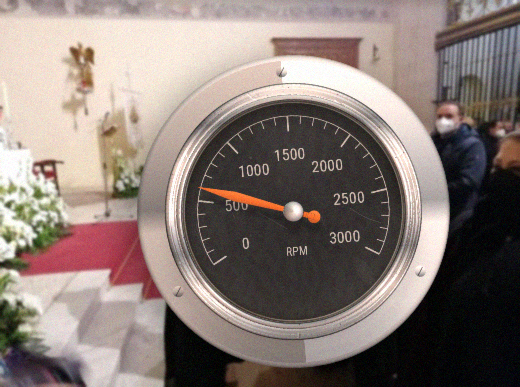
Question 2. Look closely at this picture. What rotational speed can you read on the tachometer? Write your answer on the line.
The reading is 600 rpm
